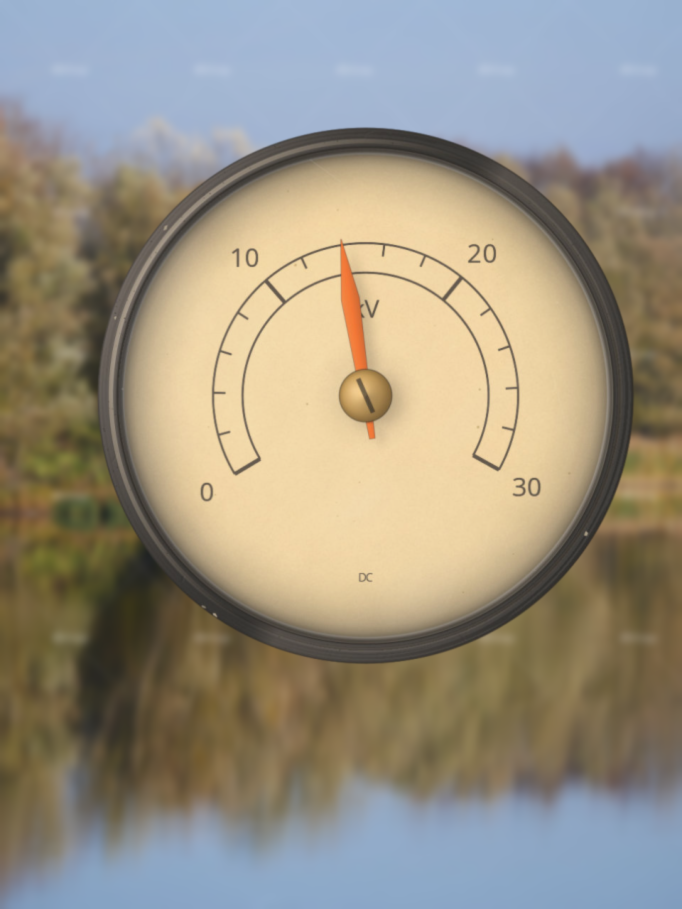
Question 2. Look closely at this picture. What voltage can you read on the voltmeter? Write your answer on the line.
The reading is 14 kV
